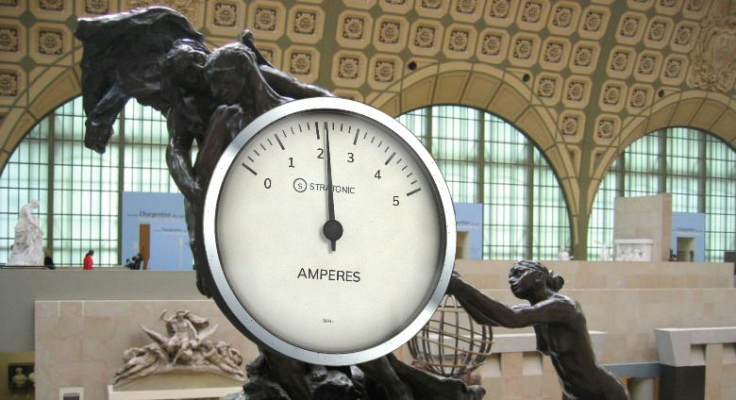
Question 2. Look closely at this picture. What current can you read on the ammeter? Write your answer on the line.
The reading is 2.2 A
